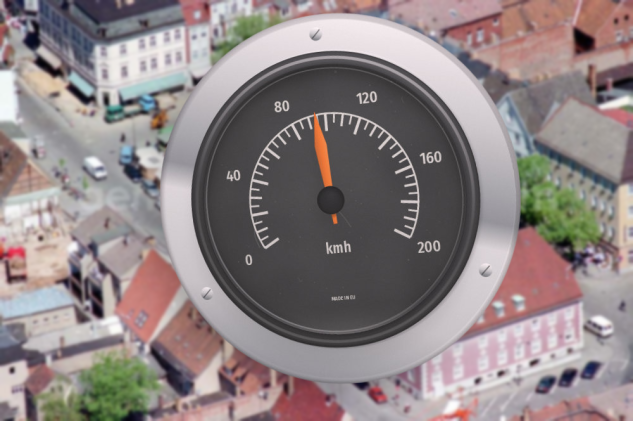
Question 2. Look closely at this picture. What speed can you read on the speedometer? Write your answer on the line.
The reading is 95 km/h
